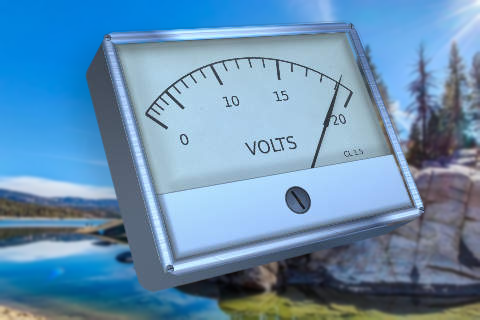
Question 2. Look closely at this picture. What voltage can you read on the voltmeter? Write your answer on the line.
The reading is 19 V
